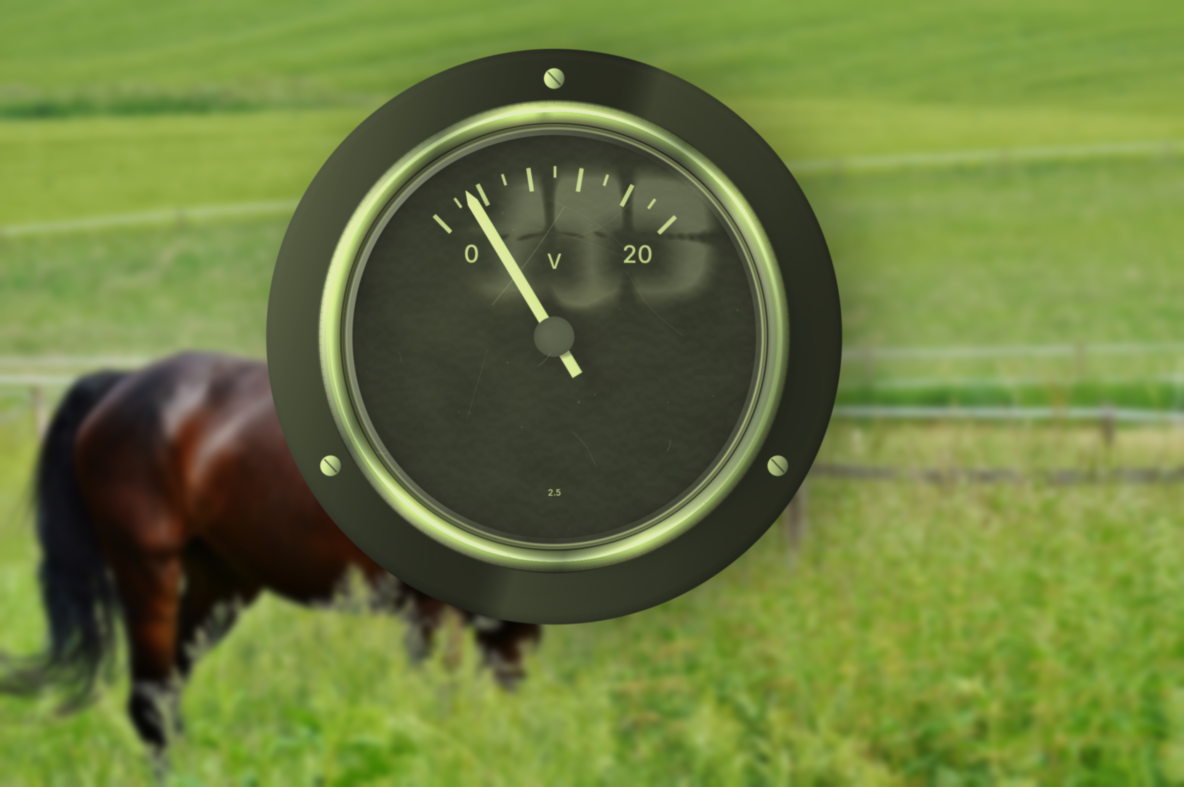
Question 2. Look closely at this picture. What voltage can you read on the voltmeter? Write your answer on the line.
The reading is 3 V
